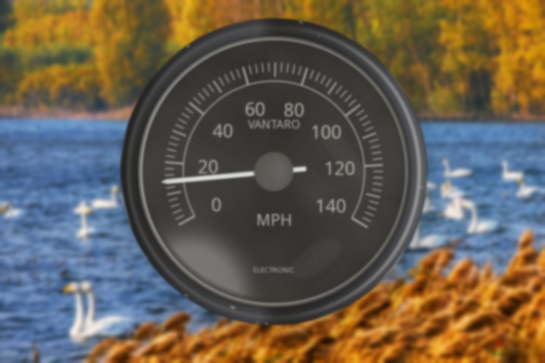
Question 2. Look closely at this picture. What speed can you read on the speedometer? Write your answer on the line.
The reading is 14 mph
